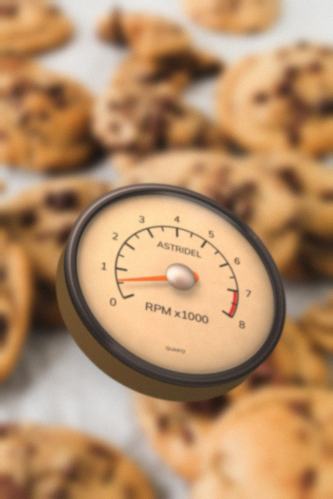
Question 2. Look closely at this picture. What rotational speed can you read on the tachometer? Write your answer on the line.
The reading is 500 rpm
